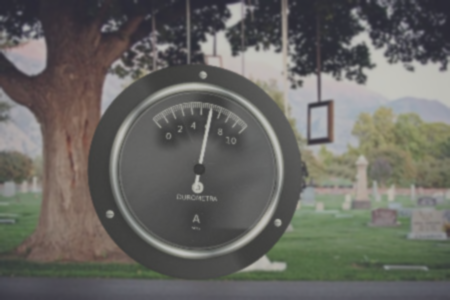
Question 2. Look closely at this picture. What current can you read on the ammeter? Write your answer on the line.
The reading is 6 A
